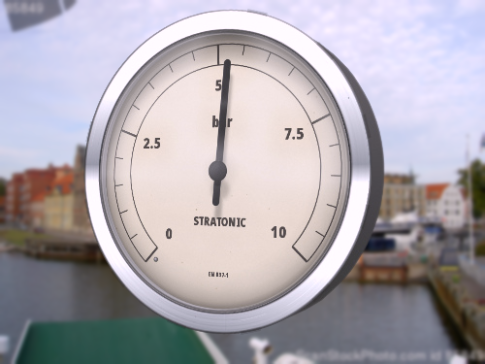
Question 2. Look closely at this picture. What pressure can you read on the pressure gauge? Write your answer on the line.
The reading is 5.25 bar
